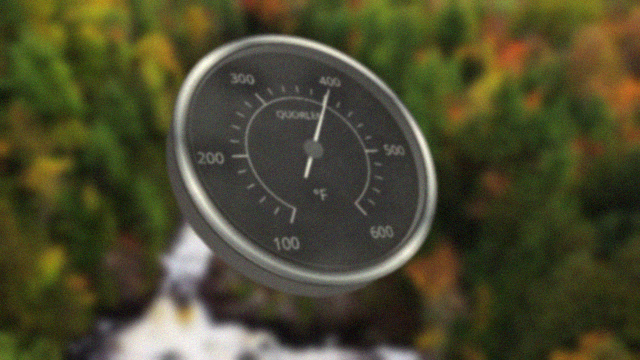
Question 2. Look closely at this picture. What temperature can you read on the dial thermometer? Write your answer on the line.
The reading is 400 °F
